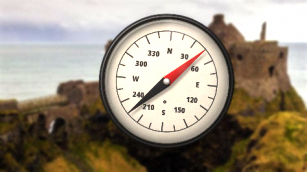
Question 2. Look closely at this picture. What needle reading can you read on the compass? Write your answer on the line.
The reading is 45 °
